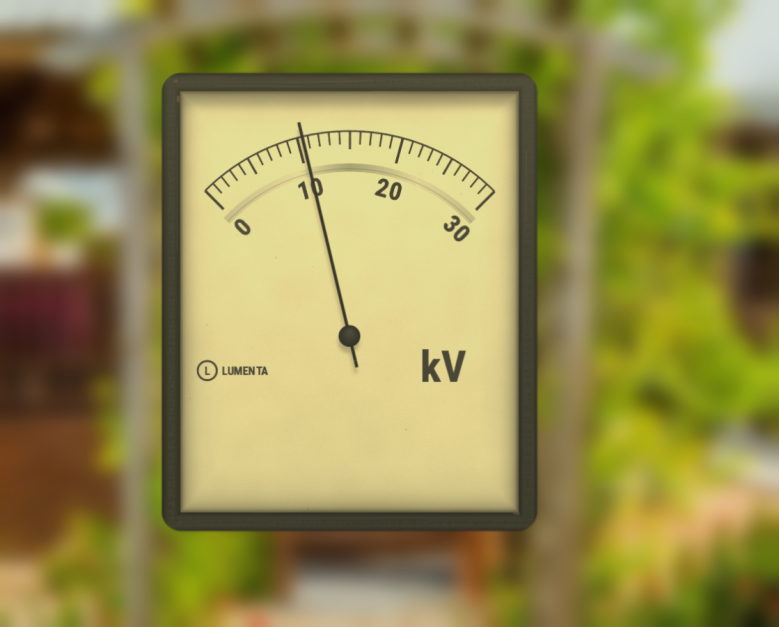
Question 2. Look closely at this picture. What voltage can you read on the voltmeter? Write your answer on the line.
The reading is 10.5 kV
